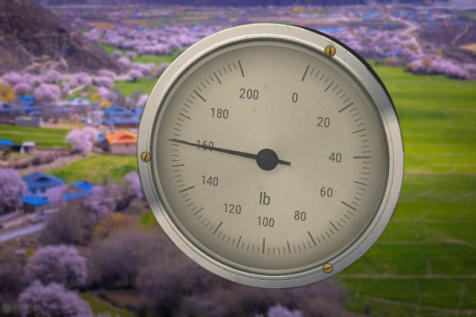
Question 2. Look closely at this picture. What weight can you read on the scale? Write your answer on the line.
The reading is 160 lb
